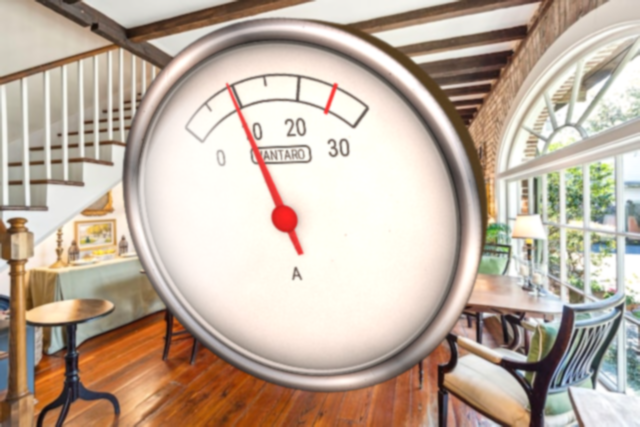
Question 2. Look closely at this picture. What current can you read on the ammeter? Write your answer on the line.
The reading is 10 A
